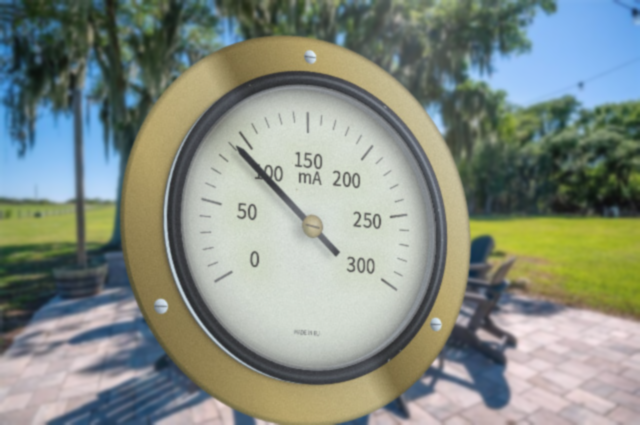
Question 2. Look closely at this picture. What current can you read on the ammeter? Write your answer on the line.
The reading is 90 mA
